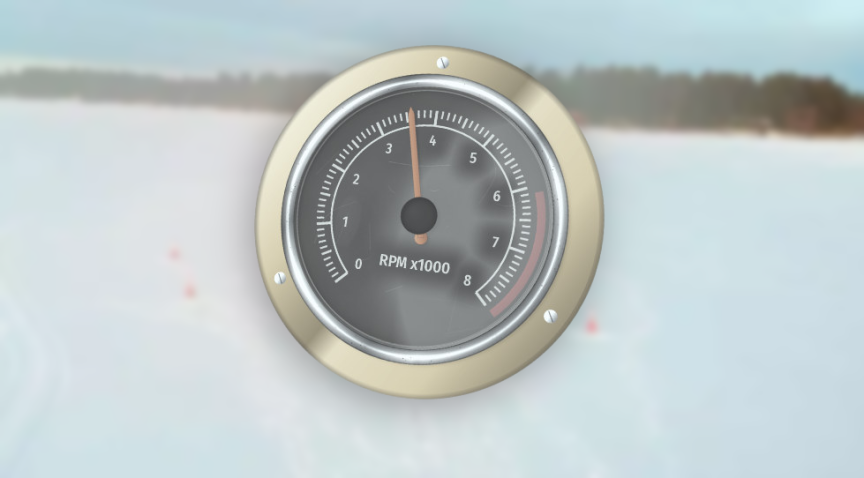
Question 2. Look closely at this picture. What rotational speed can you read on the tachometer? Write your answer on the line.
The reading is 3600 rpm
